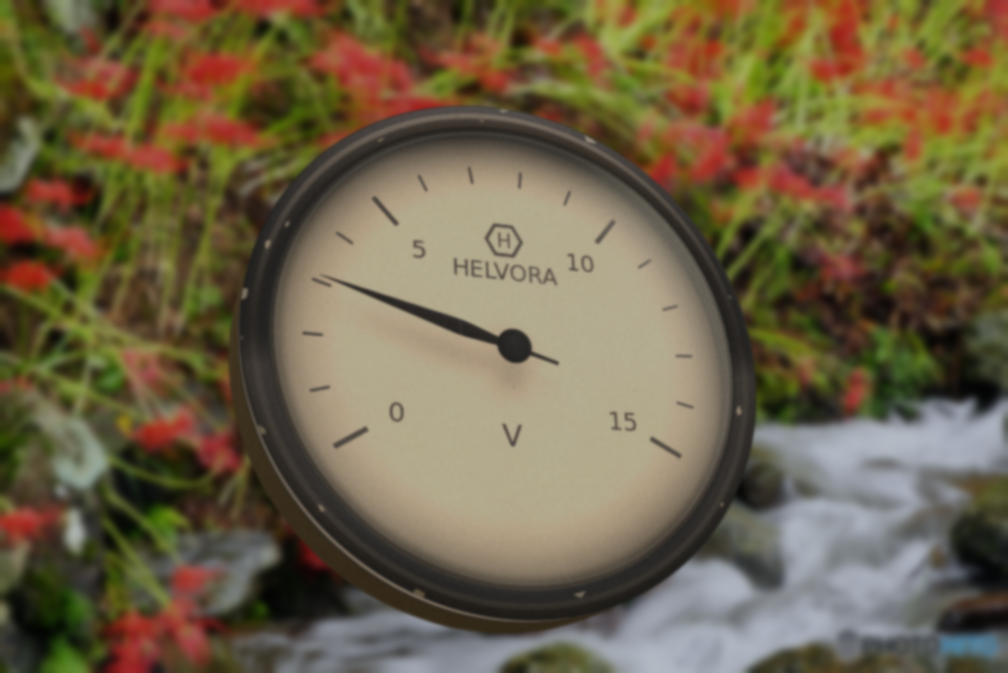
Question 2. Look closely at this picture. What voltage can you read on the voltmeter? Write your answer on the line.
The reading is 3 V
